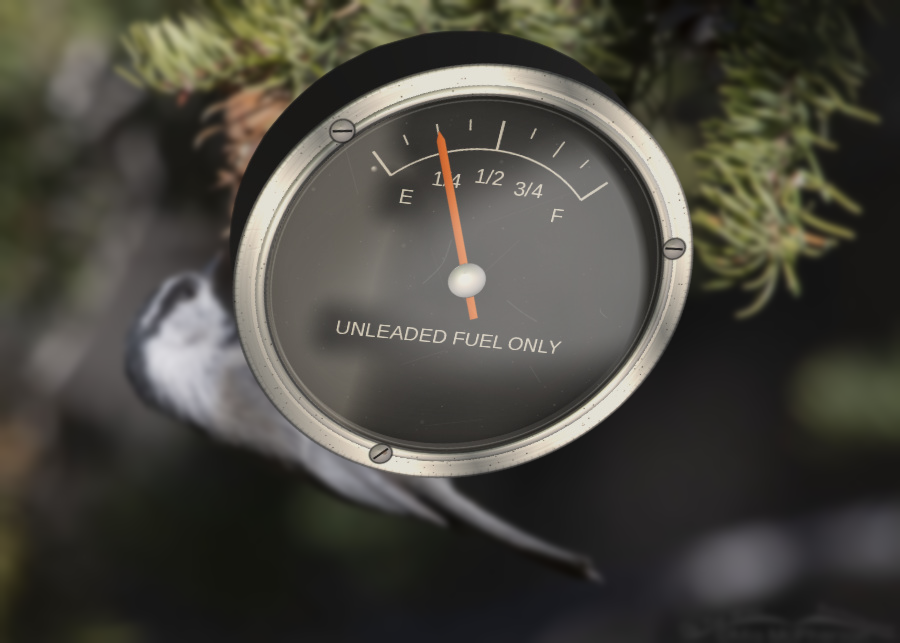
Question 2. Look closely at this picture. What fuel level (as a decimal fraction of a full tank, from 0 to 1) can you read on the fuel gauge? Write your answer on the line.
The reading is 0.25
